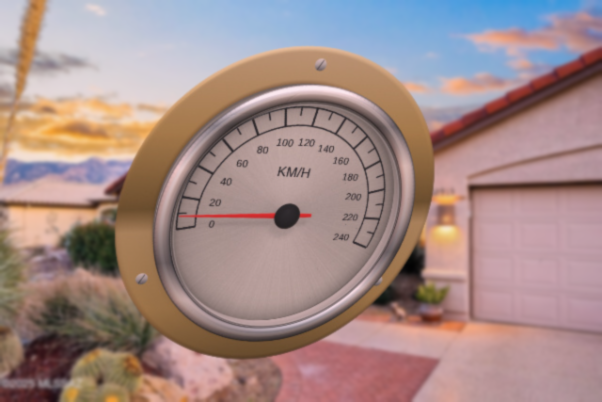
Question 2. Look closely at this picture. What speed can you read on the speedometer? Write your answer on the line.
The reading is 10 km/h
